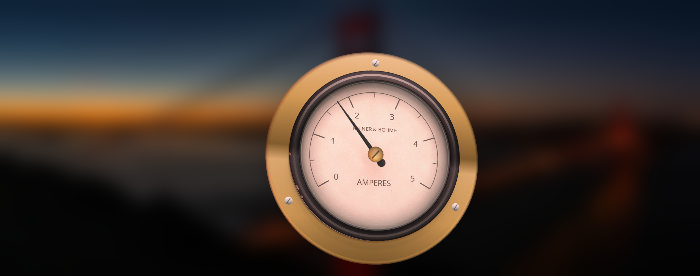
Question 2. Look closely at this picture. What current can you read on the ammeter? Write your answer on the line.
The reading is 1.75 A
